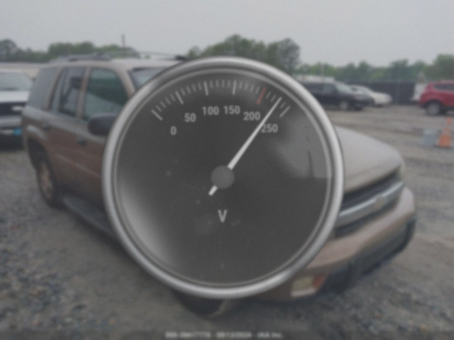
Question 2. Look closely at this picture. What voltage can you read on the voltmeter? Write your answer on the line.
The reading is 230 V
